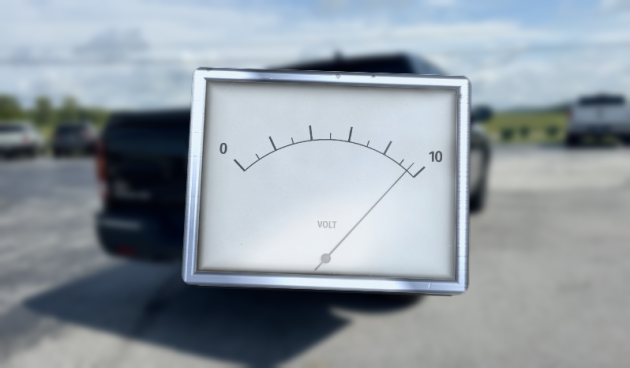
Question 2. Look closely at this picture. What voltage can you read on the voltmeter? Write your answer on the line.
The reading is 9.5 V
